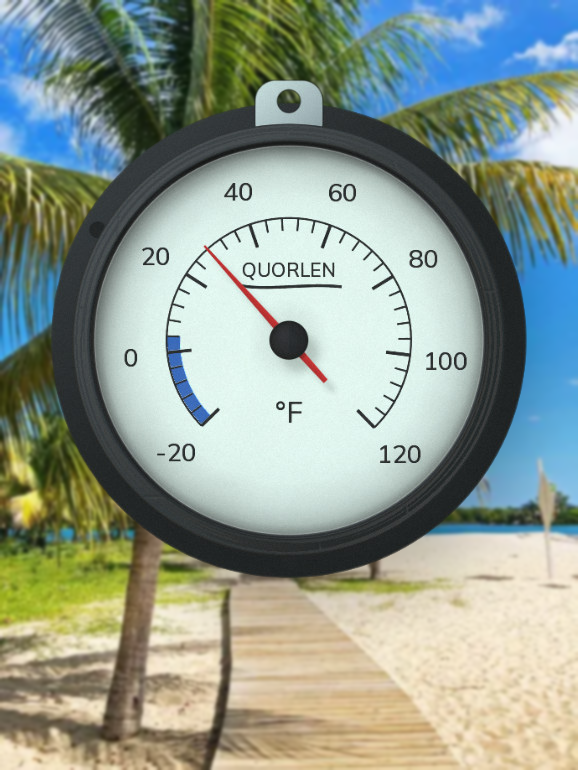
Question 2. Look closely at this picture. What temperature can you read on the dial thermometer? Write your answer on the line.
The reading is 28 °F
